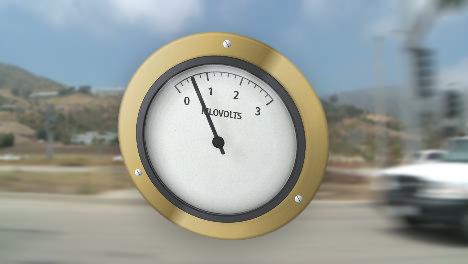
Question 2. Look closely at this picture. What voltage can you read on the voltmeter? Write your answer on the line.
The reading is 0.6 kV
